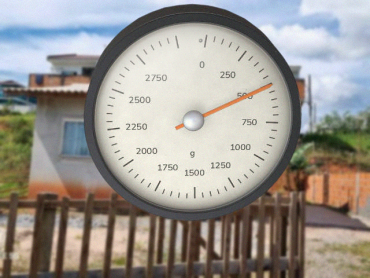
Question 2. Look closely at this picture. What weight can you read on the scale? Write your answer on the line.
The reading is 500 g
